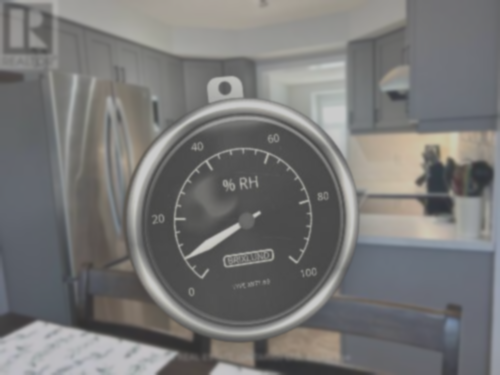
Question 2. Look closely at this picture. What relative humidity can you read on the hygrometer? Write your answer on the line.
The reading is 8 %
